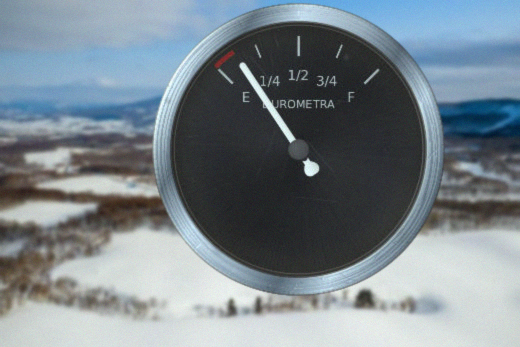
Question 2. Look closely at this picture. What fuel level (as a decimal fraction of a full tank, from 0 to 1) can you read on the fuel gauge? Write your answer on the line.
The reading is 0.125
